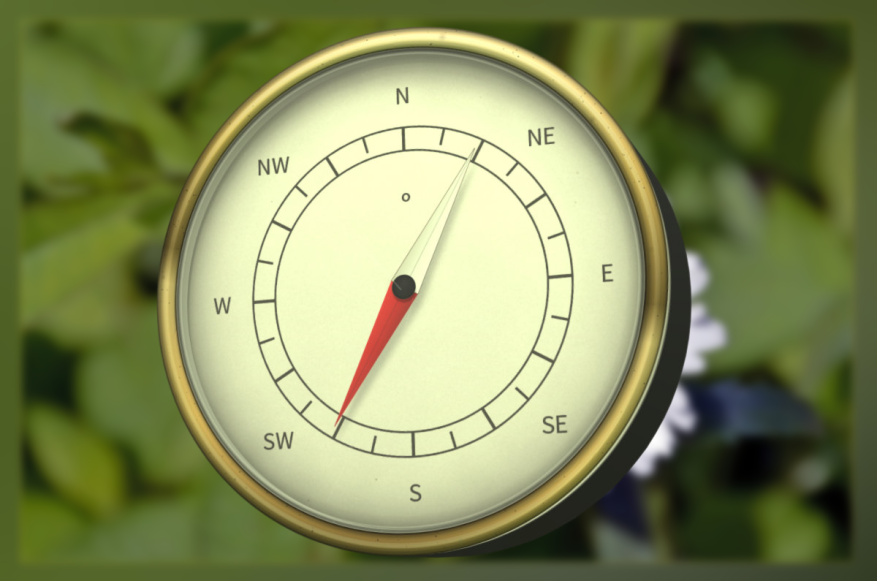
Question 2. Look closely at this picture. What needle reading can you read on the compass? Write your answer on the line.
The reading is 210 °
